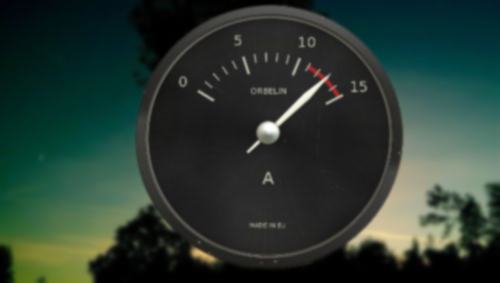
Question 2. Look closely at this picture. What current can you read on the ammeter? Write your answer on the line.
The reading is 13 A
